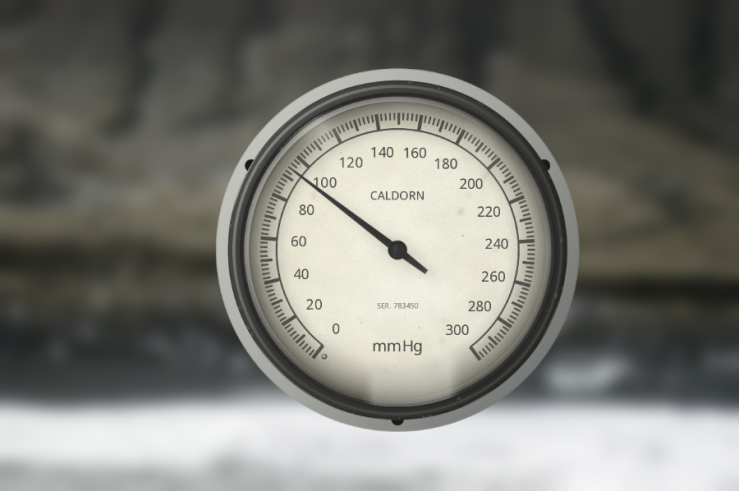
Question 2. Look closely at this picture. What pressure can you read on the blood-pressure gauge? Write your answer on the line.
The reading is 94 mmHg
